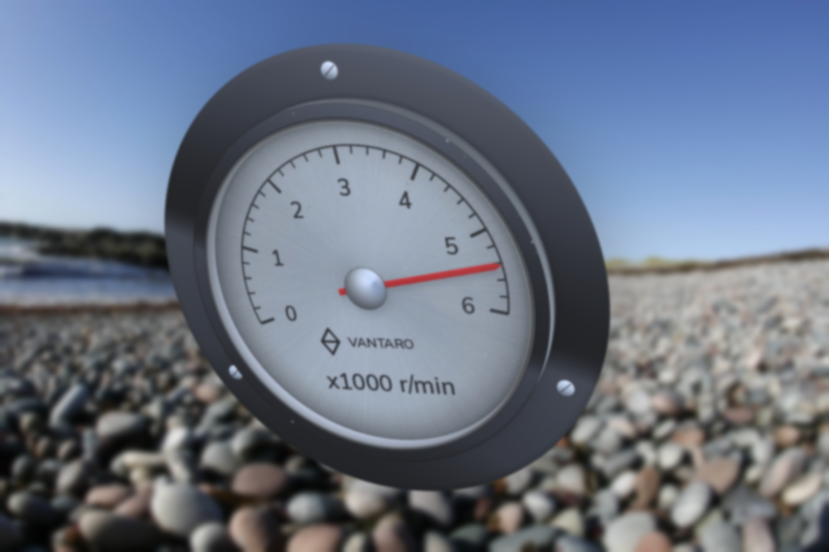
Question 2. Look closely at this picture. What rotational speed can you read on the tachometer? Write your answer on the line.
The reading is 5400 rpm
